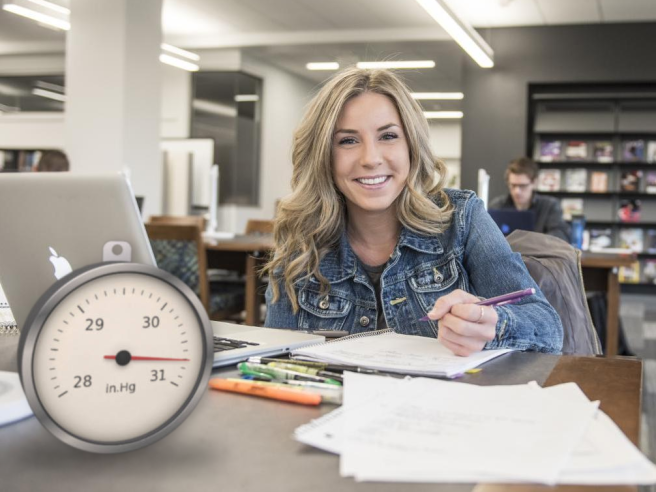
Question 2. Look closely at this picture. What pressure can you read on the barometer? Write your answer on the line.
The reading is 30.7 inHg
